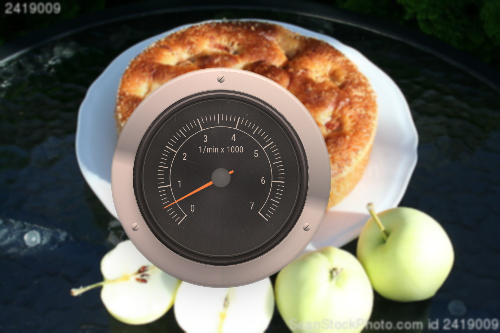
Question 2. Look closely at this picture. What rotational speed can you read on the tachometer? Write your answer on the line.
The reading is 500 rpm
